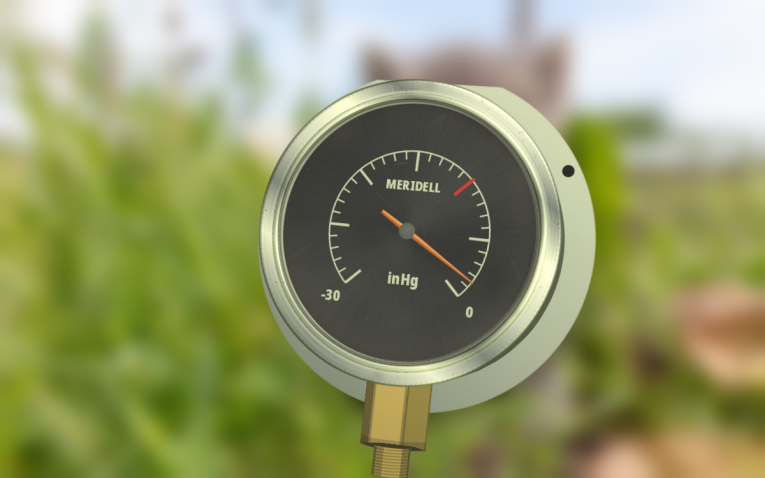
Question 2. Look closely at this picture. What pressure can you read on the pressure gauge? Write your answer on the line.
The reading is -1.5 inHg
